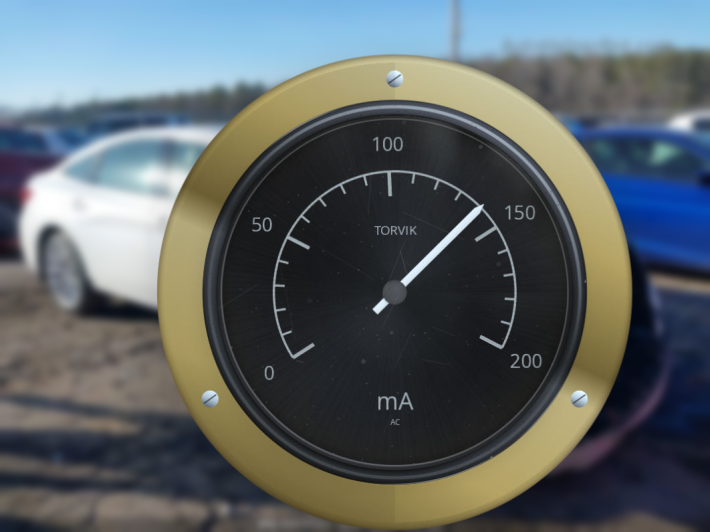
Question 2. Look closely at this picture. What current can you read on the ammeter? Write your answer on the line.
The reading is 140 mA
